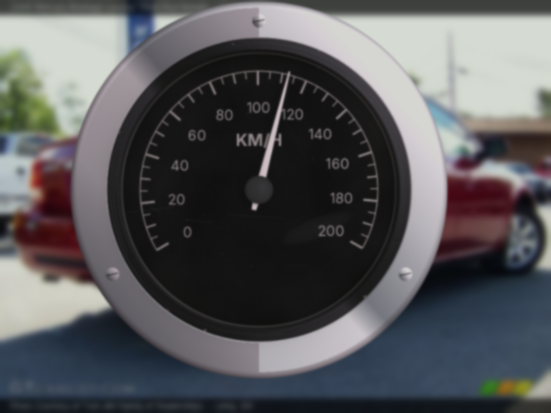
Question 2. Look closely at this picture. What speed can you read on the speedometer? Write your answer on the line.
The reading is 112.5 km/h
